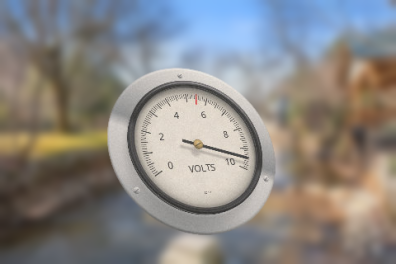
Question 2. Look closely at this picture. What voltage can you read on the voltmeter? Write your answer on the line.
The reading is 9.5 V
